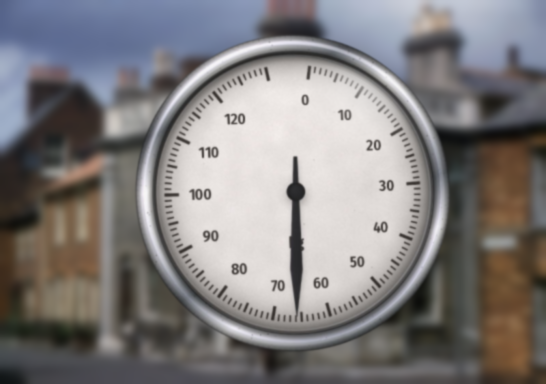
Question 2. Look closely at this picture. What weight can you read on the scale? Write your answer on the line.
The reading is 66 kg
